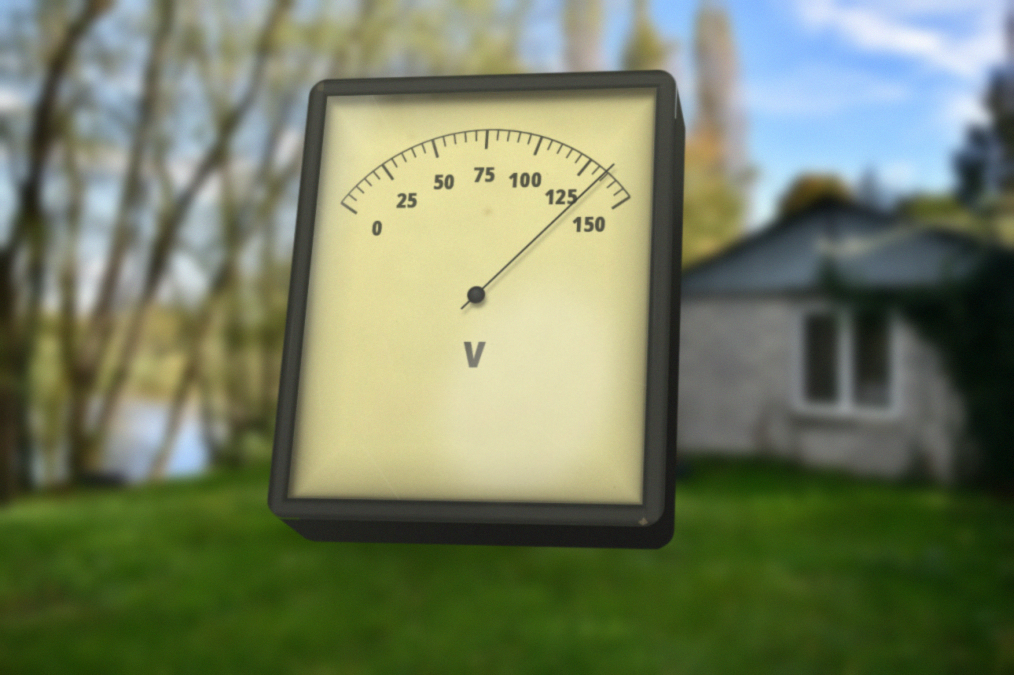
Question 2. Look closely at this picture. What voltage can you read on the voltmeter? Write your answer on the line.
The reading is 135 V
